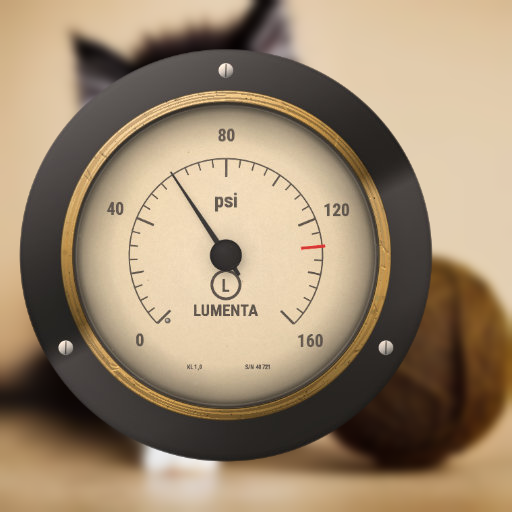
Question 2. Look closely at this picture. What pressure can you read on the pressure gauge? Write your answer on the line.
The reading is 60 psi
